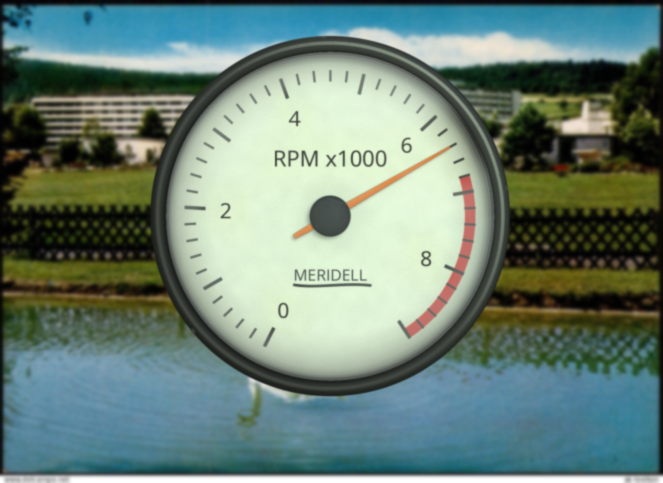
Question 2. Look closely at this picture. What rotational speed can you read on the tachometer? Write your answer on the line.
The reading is 6400 rpm
